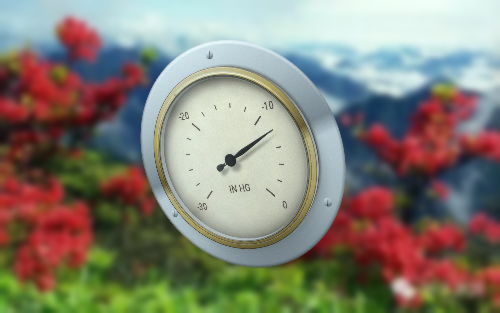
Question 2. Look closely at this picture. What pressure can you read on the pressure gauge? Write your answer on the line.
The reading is -8 inHg
